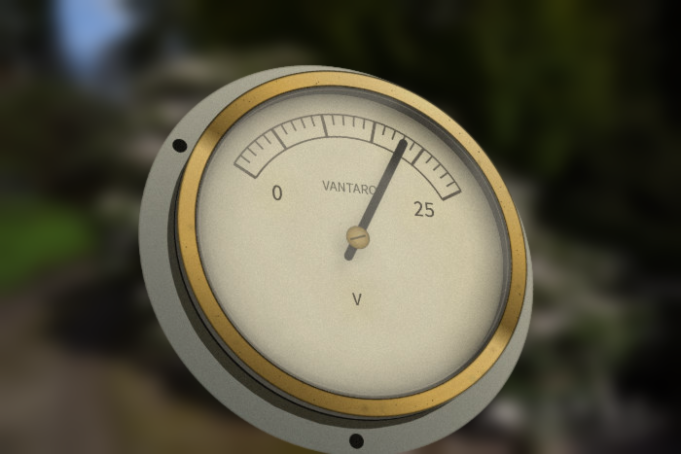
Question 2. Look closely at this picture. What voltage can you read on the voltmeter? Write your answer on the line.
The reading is 18 V
